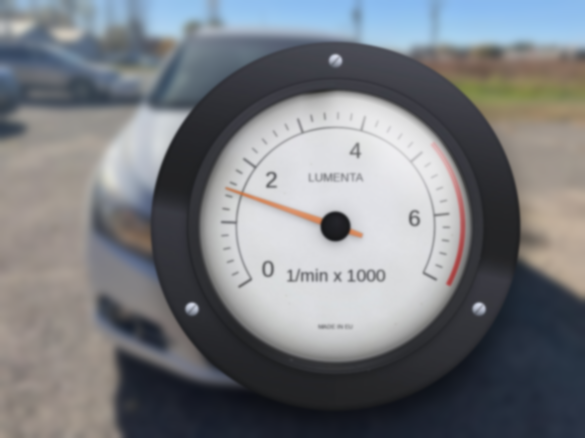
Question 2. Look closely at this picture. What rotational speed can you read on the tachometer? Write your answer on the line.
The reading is 1500 rpm
